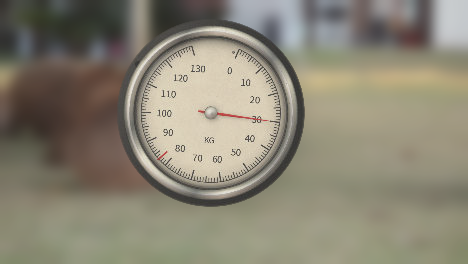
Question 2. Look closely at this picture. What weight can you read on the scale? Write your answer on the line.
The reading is 30 kg
